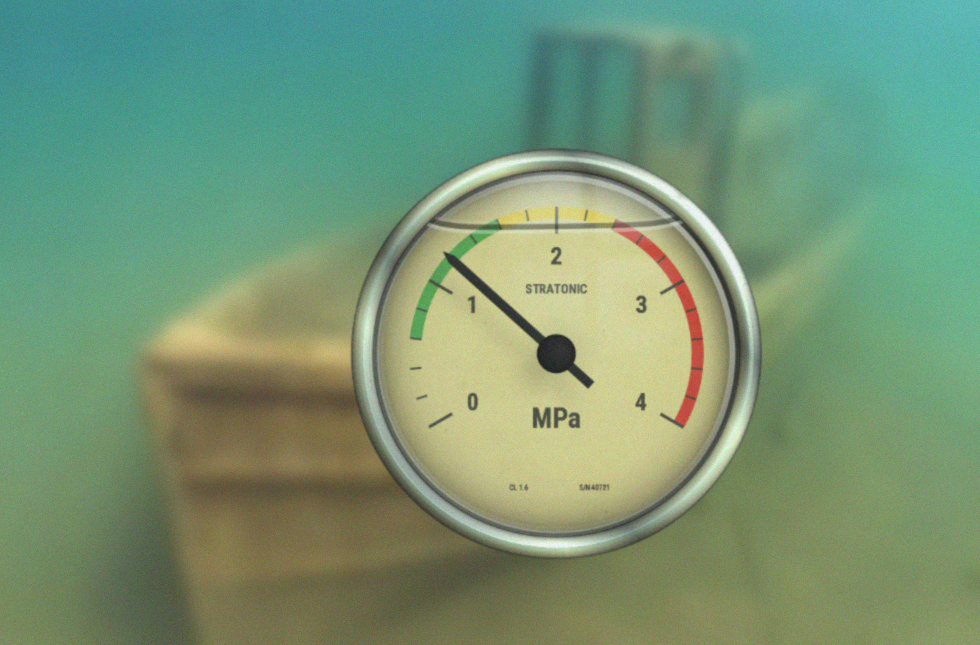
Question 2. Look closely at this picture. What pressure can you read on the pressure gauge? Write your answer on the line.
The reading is 1.2 MPa
